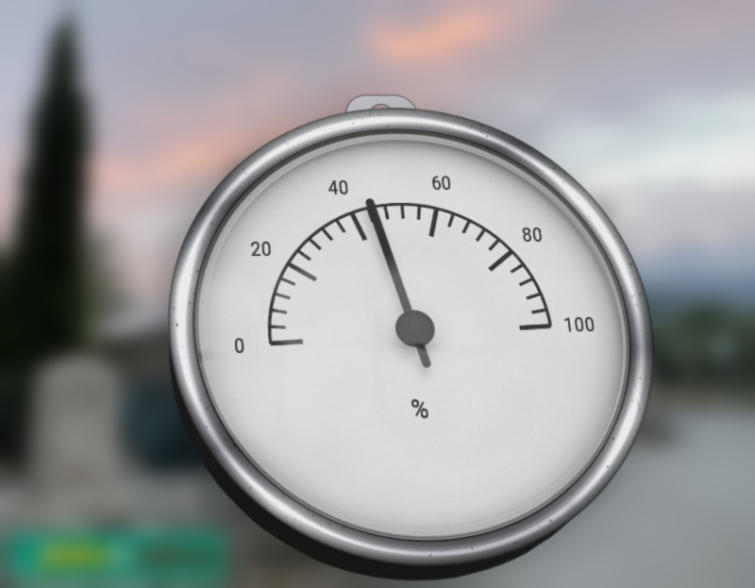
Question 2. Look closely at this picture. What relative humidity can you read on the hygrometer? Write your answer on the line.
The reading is 44 %
